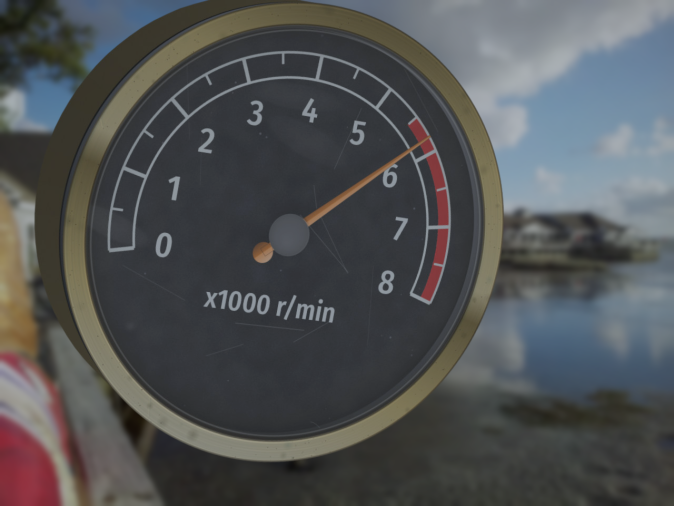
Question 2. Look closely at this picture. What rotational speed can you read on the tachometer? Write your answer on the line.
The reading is 5750 rpm
